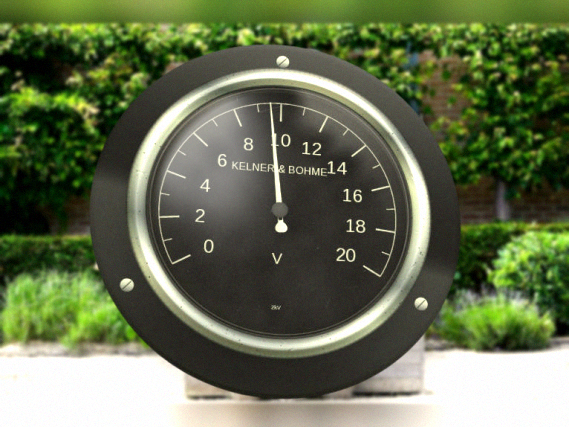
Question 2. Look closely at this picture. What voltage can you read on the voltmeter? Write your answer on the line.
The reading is 9.5 V
